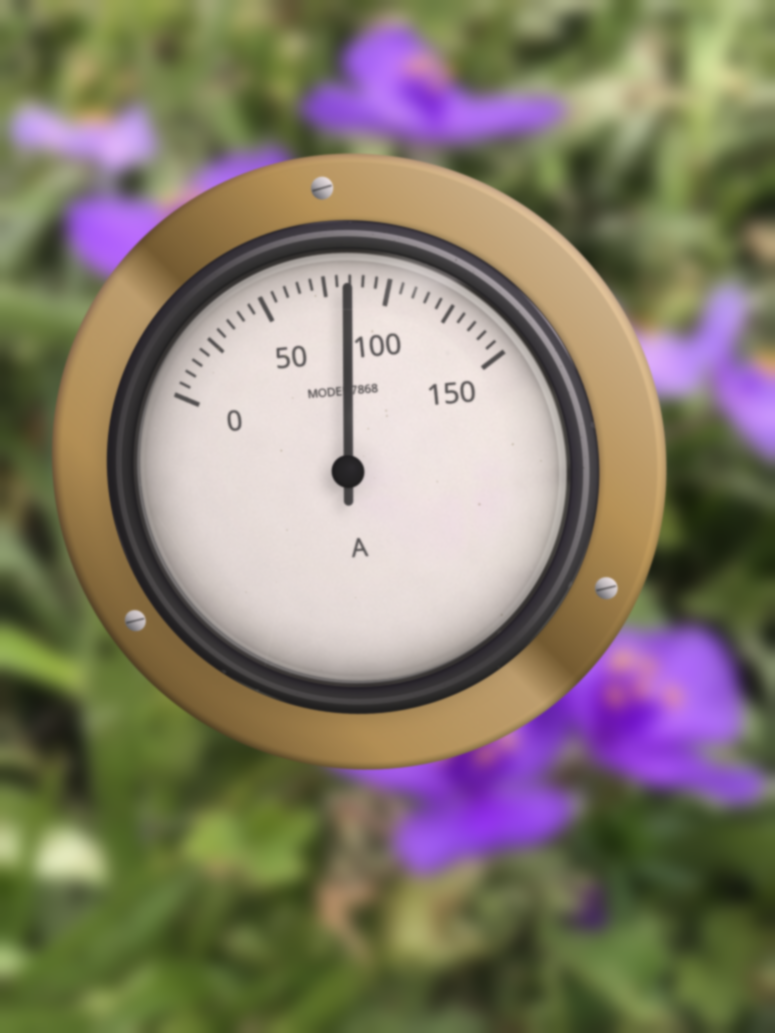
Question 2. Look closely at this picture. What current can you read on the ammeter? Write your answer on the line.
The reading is 85 A
